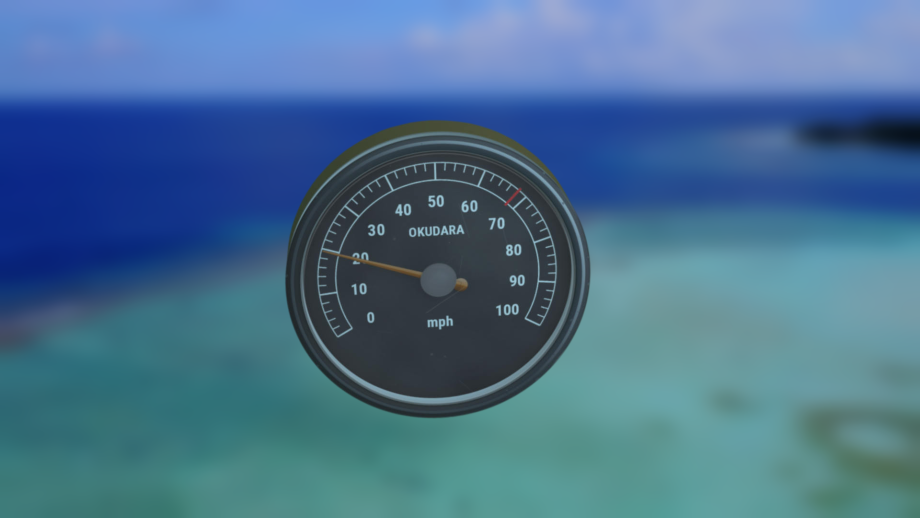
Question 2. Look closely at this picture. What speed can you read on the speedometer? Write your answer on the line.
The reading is 20 mph
